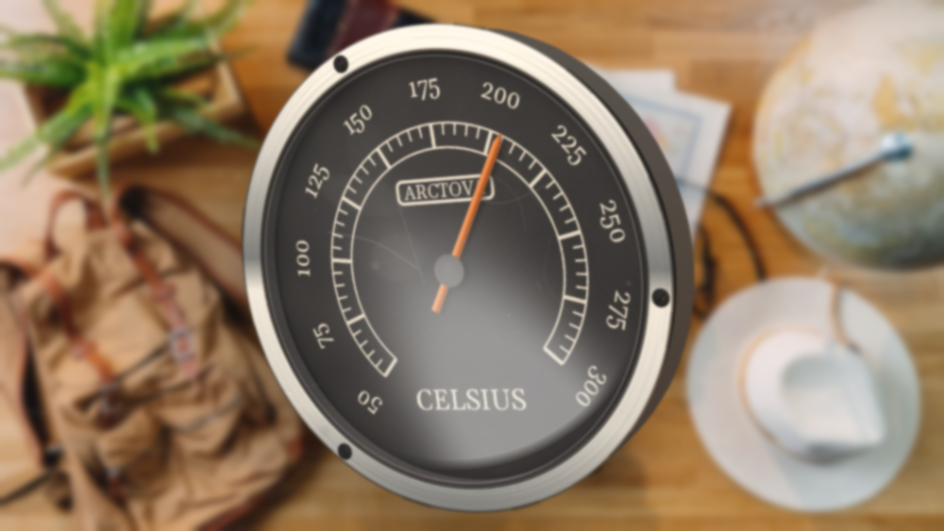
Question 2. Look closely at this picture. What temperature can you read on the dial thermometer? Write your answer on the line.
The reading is 205 °C
